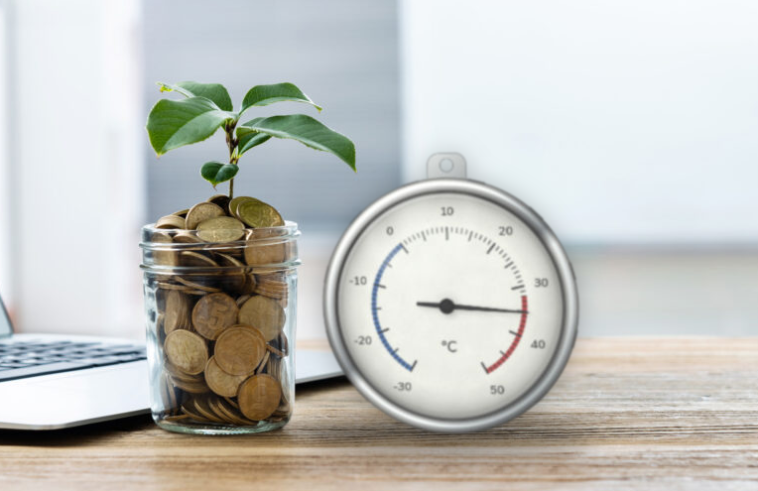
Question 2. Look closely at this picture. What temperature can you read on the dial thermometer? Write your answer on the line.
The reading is 35 °C
